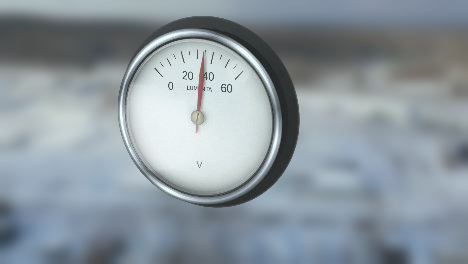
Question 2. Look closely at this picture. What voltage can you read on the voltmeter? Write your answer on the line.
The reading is 35 V
